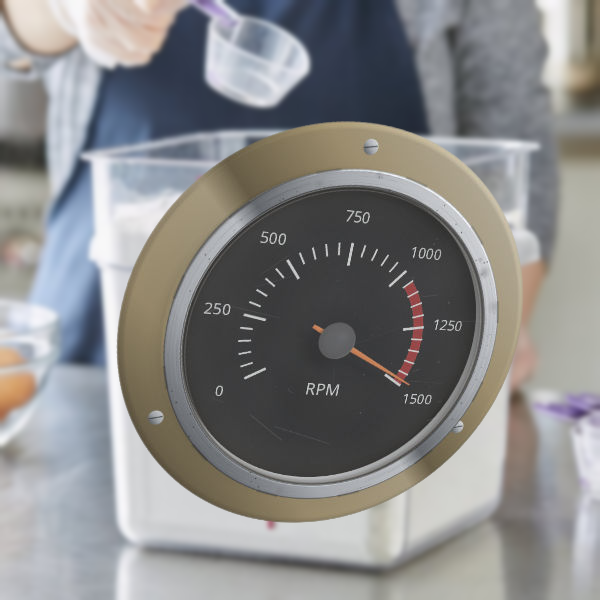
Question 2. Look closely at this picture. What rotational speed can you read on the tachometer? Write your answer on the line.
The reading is 1475 rpm
